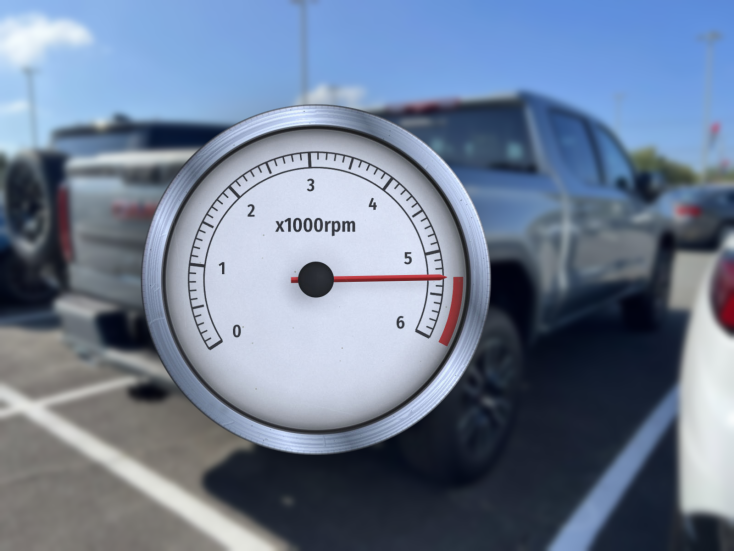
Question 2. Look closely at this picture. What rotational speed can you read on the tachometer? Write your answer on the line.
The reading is 5300 rpm
